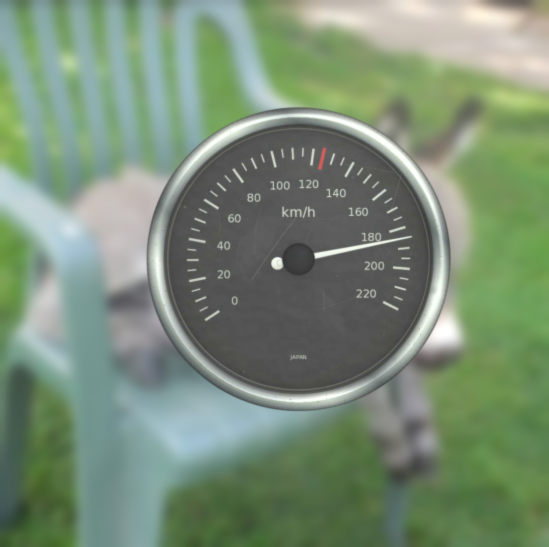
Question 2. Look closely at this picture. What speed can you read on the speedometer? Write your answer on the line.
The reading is 185 km/h
